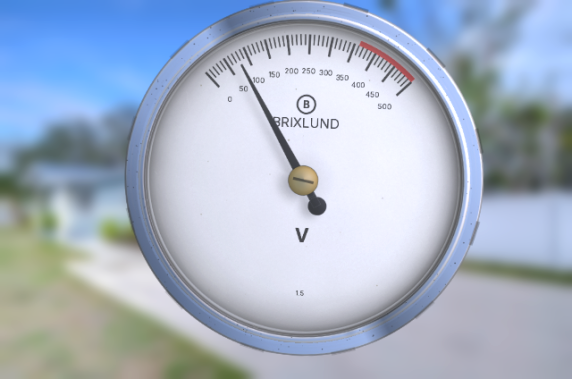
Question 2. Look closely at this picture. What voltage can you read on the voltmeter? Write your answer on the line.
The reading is 80 V
